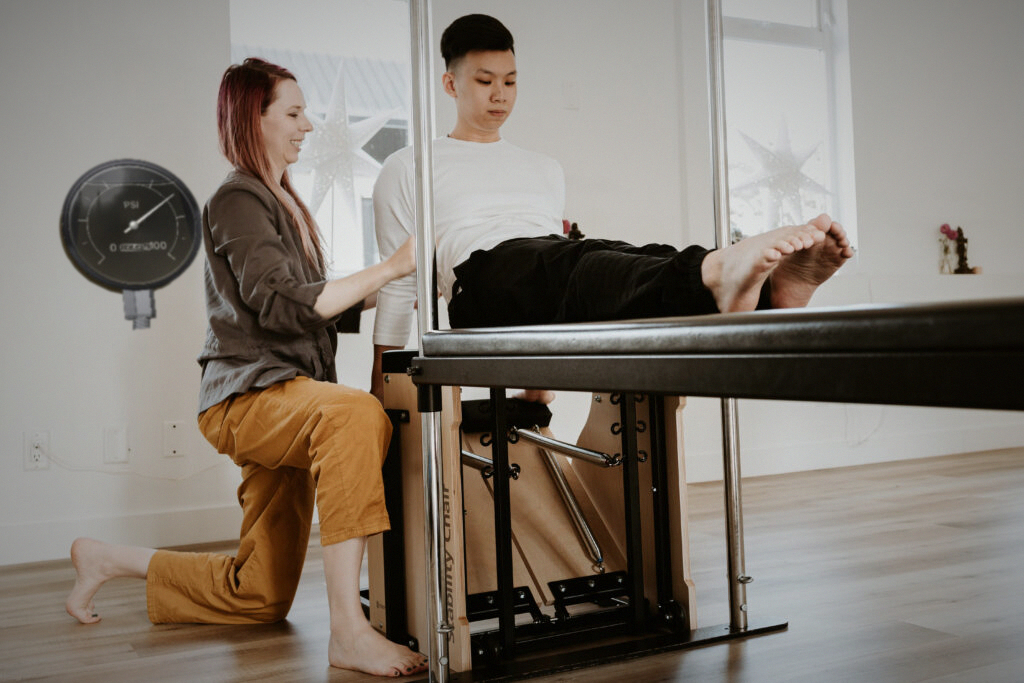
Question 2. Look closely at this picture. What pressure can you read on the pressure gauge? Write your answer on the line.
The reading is 70 psi
